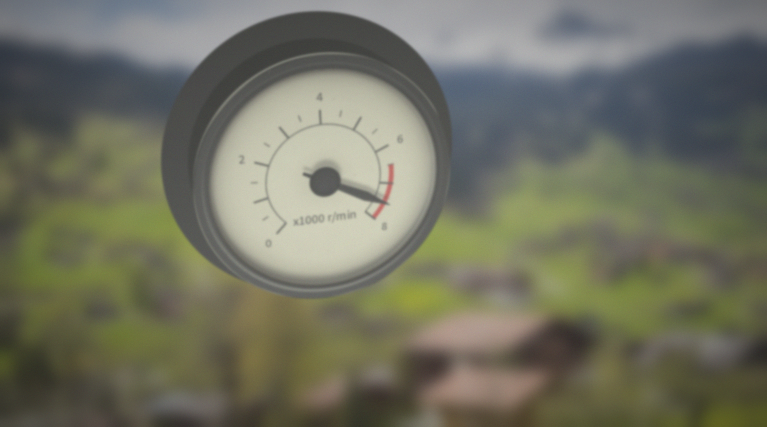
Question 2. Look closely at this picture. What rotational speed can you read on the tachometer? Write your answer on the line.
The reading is 7500 rpm
